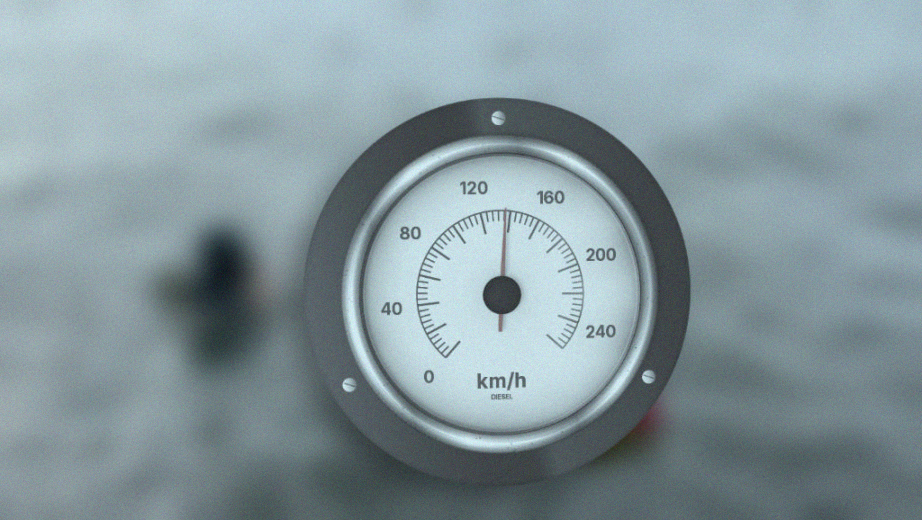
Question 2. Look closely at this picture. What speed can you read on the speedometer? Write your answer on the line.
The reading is 136 km/h
